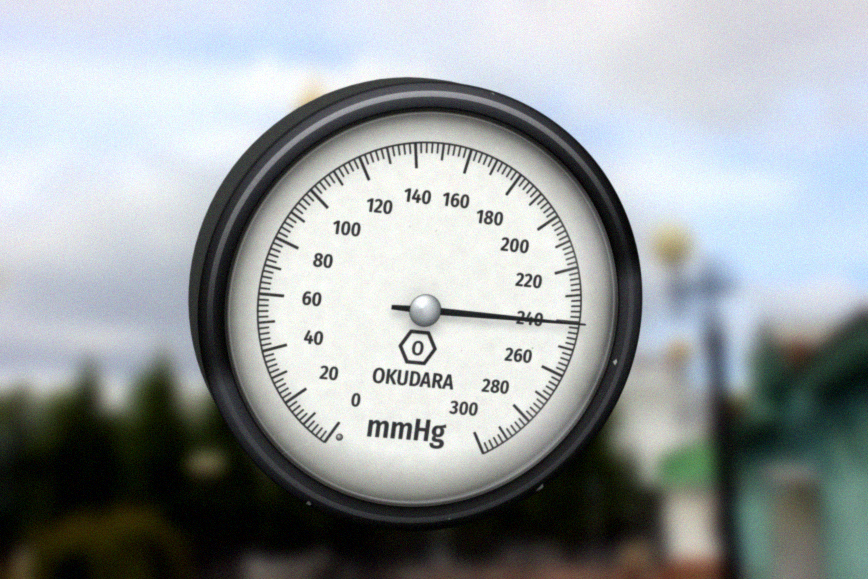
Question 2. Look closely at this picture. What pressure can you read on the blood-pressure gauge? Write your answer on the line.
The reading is 240 mmHg
